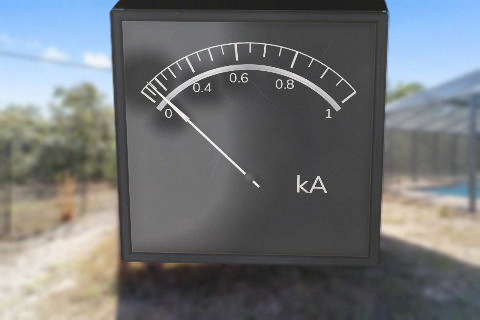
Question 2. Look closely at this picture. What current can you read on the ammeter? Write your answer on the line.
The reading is 0.15 kA
